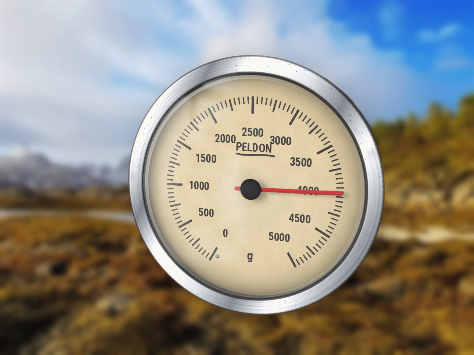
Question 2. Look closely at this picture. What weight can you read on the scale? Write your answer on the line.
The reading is 4000 g
